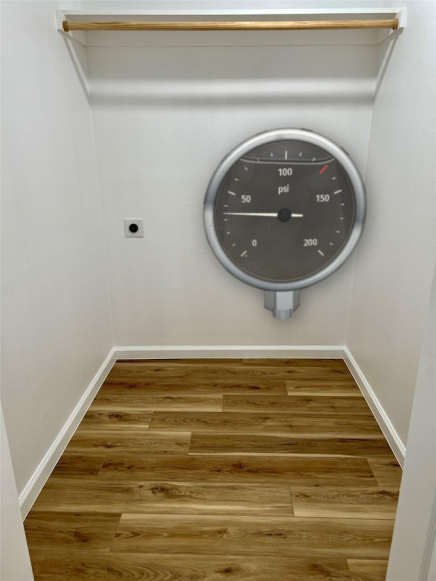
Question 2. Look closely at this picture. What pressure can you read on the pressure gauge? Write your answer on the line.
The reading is 35 psi
